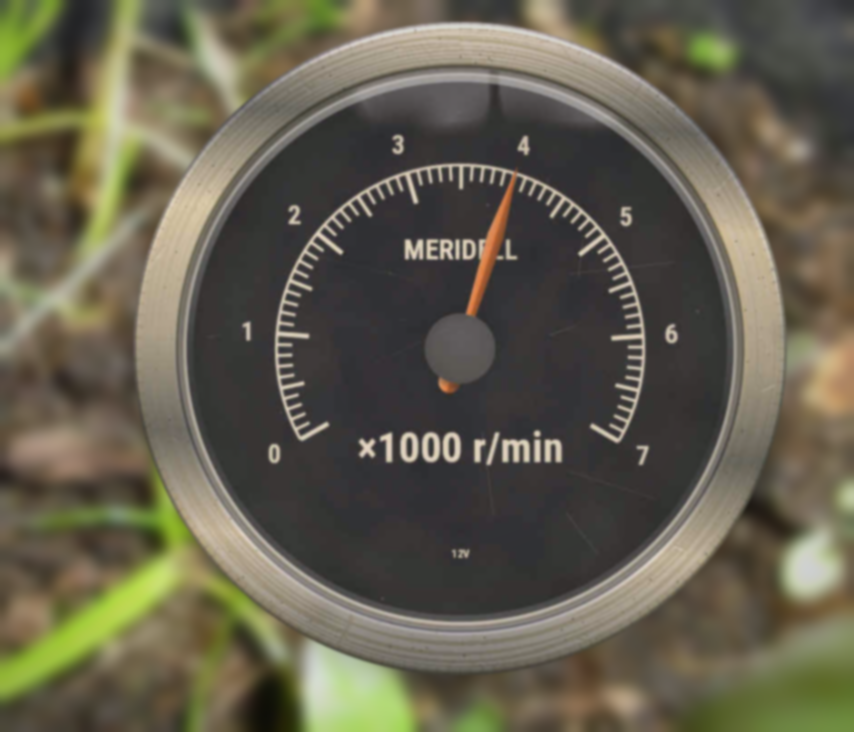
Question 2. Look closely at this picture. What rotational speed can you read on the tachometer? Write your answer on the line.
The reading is 4000 rpm
